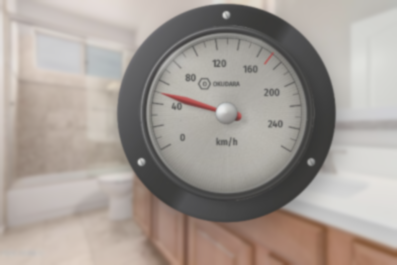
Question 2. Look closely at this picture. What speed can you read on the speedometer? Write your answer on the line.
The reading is 50 km/h
